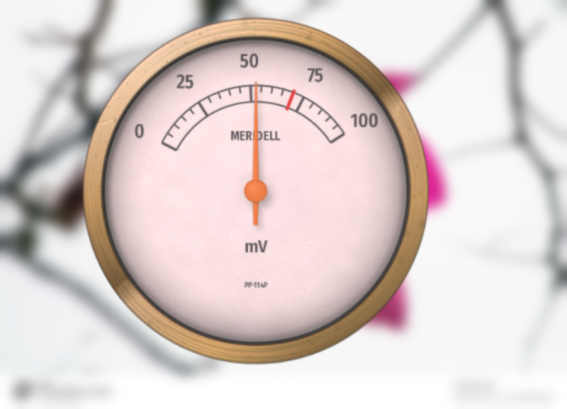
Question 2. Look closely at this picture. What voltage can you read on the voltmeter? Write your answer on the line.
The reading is 52.5 mV
